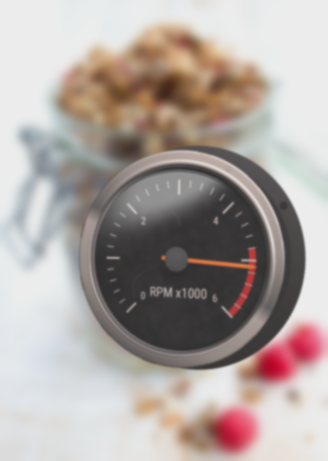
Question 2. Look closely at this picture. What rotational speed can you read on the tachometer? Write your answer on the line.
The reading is 5100 rpm
